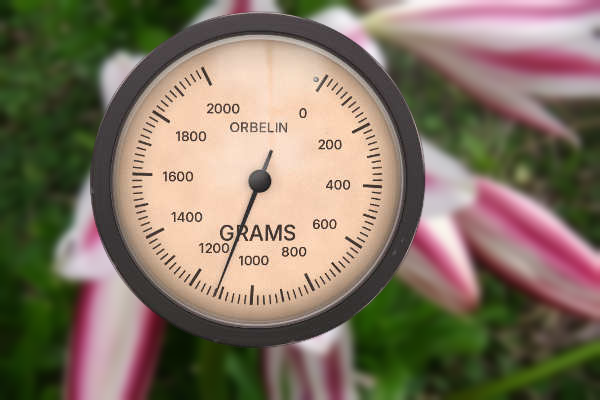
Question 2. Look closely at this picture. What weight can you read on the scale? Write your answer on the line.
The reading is 1120 g
